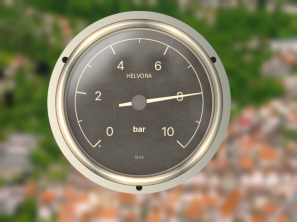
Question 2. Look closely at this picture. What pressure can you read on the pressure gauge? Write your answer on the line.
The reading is 8 bar
